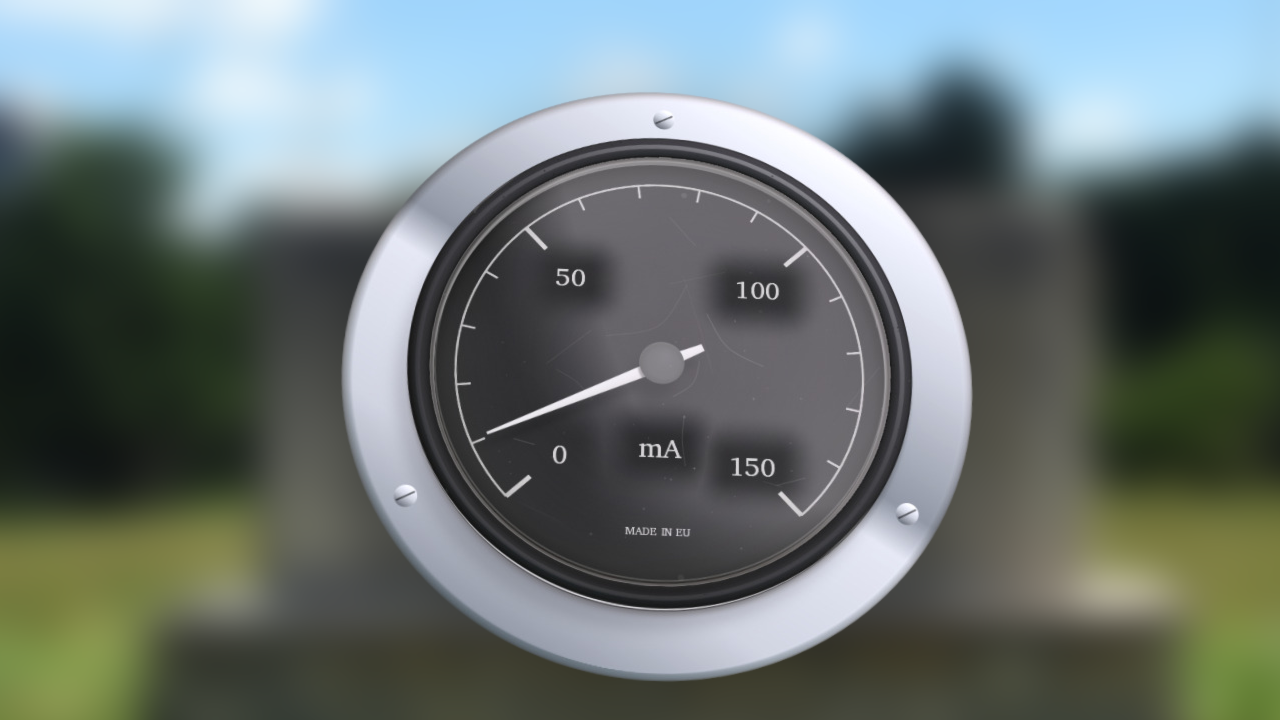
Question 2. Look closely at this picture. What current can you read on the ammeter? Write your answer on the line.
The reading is 10 mA
